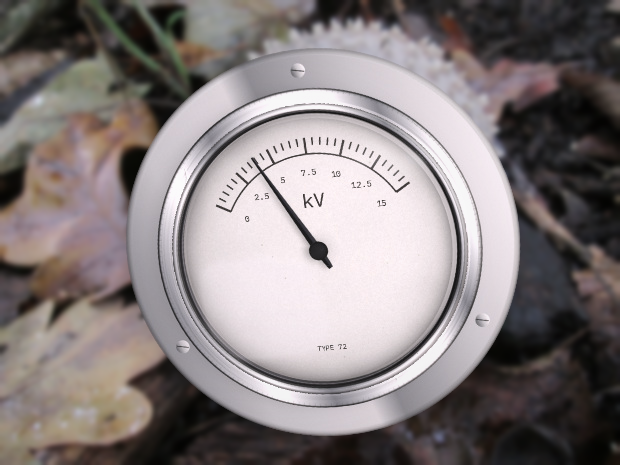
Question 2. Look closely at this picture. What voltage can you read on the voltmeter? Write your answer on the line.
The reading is 4 kV
